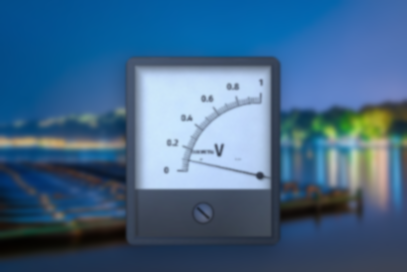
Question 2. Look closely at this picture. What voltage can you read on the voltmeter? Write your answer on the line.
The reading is 0.1 V
